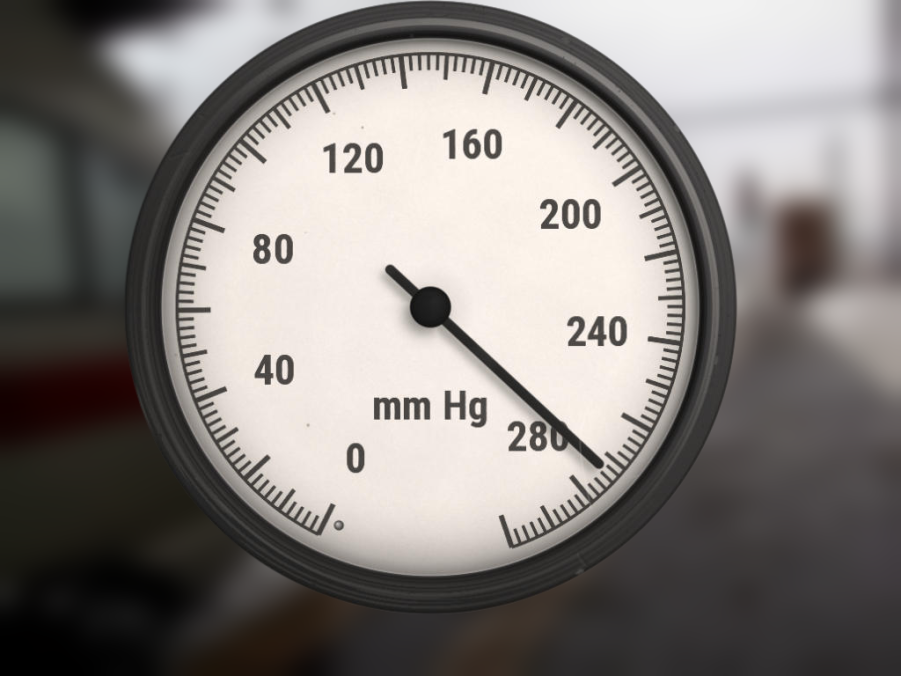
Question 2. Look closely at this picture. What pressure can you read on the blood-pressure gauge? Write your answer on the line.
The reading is 273 mmHg
